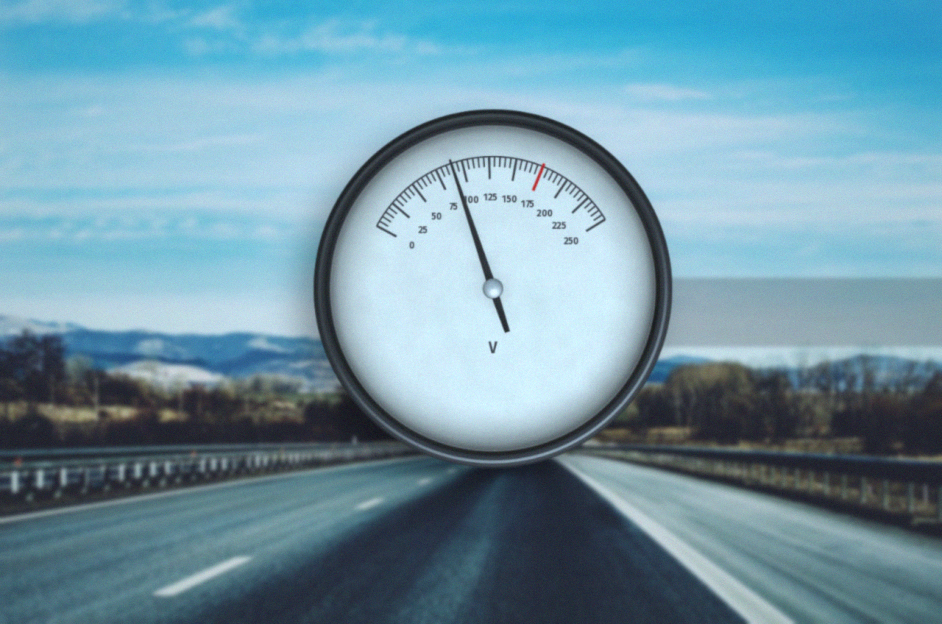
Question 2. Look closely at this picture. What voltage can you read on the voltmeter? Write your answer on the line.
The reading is 90 V
